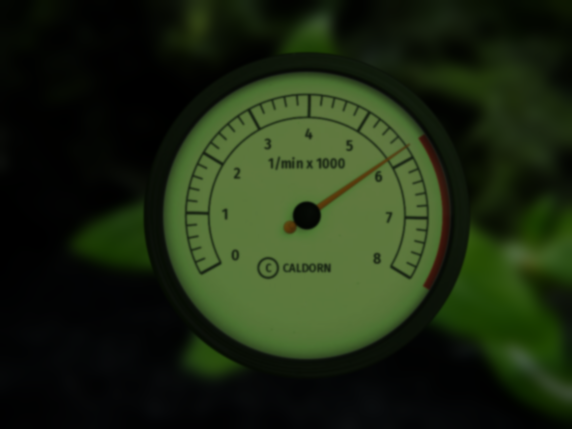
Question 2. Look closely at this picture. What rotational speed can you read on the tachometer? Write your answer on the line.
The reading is 5800 rpm
